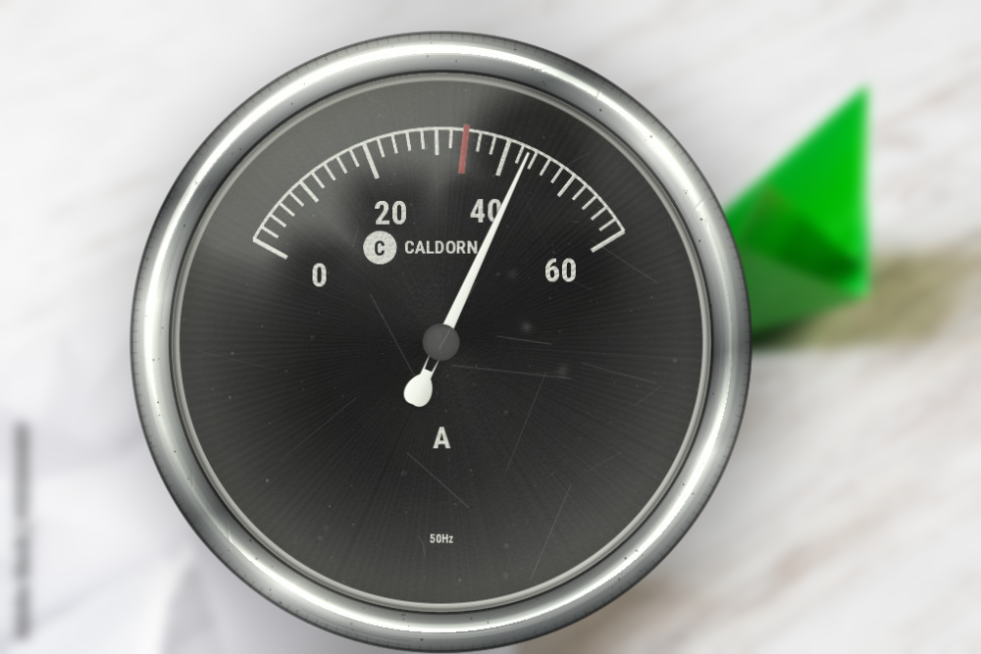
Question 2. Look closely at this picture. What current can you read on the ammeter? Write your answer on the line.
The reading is 43 A
